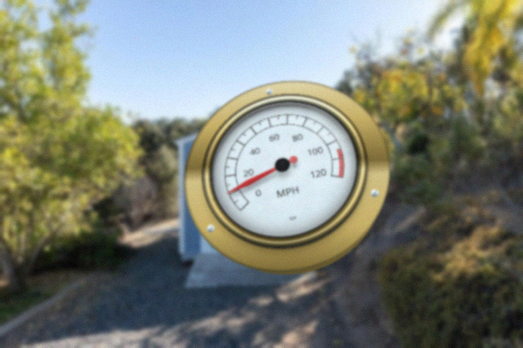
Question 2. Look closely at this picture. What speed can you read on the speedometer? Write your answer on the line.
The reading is 10 mph
